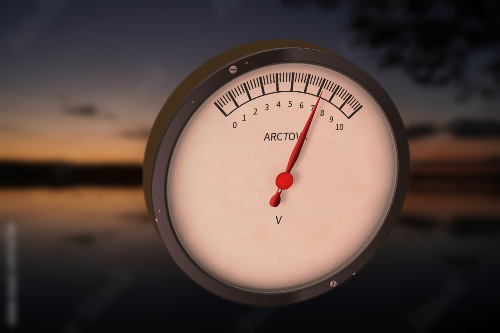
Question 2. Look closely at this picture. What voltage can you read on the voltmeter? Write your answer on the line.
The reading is 7 V
